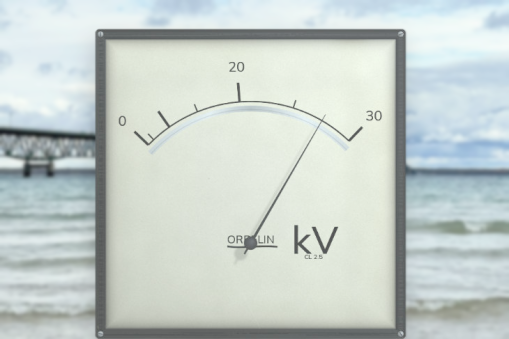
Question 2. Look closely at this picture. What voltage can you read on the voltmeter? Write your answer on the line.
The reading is 27.5 kV
